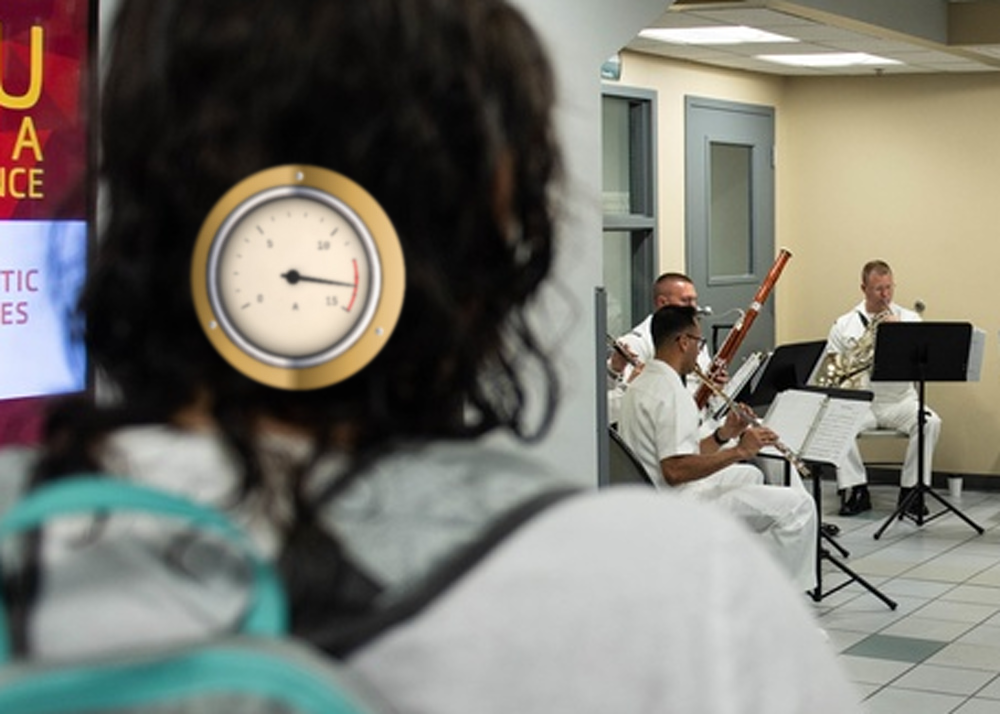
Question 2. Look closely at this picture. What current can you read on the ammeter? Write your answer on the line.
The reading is 13.5 A
